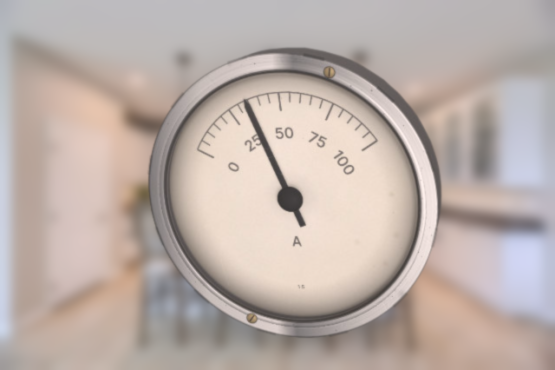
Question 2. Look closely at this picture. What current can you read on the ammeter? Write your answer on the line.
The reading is 35 A
